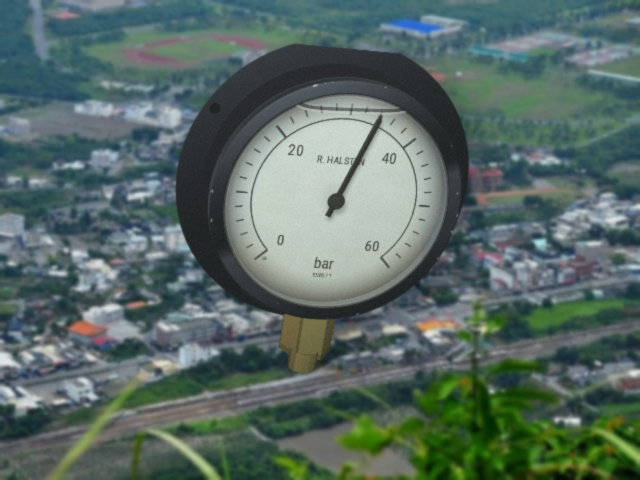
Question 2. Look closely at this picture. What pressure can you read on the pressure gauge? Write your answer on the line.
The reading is 34 bar
